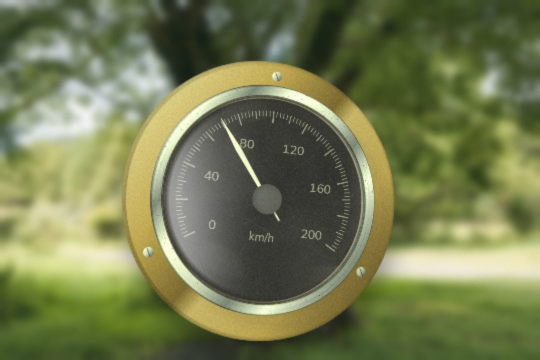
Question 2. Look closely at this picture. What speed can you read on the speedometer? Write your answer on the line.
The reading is 70 km/h
